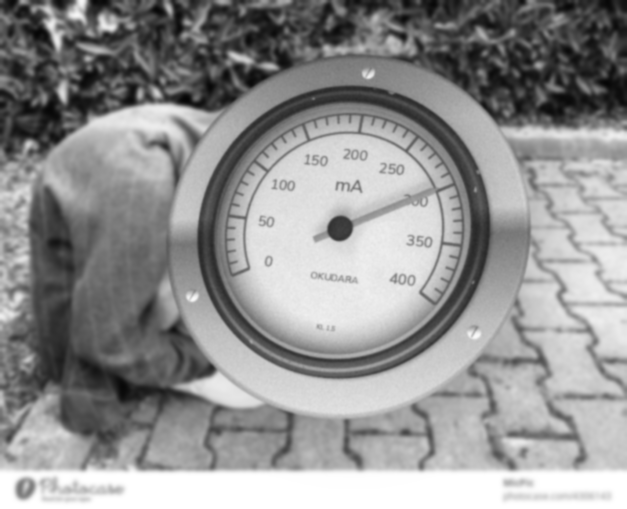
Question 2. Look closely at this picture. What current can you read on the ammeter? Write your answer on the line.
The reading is 300 mA
